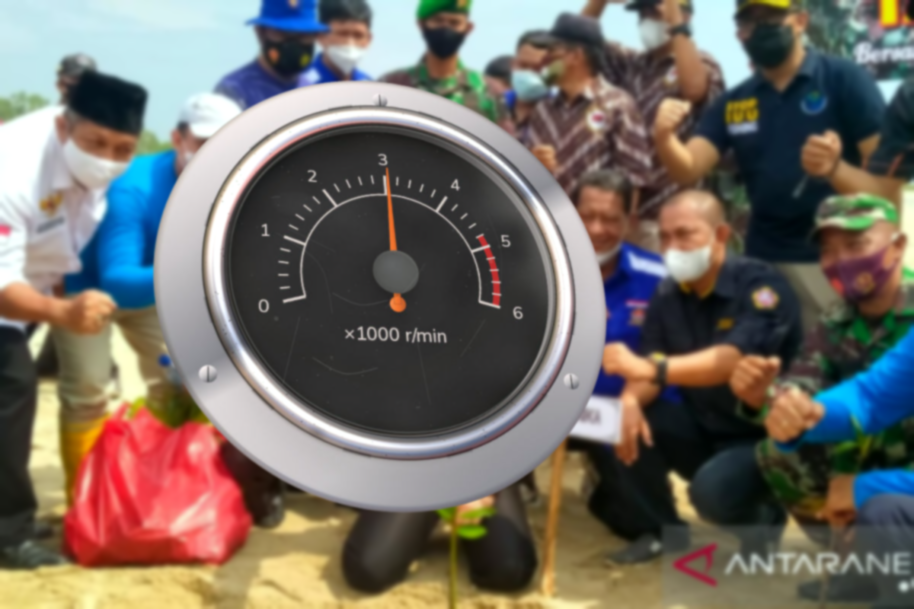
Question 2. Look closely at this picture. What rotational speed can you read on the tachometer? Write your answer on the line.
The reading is 3000 rpm
